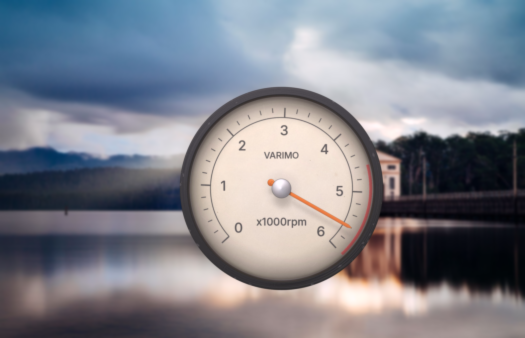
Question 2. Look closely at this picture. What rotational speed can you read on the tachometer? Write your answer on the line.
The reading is 5600 rpm
